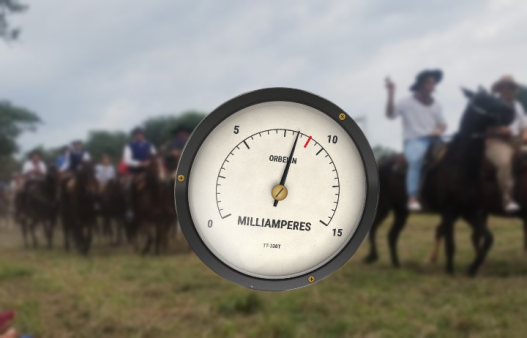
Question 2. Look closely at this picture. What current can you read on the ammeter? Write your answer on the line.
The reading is 8.25 mA
